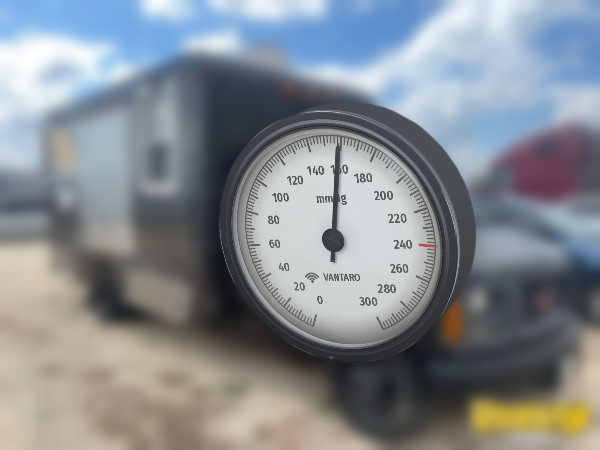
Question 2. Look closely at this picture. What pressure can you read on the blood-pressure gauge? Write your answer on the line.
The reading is 160 mmHg
